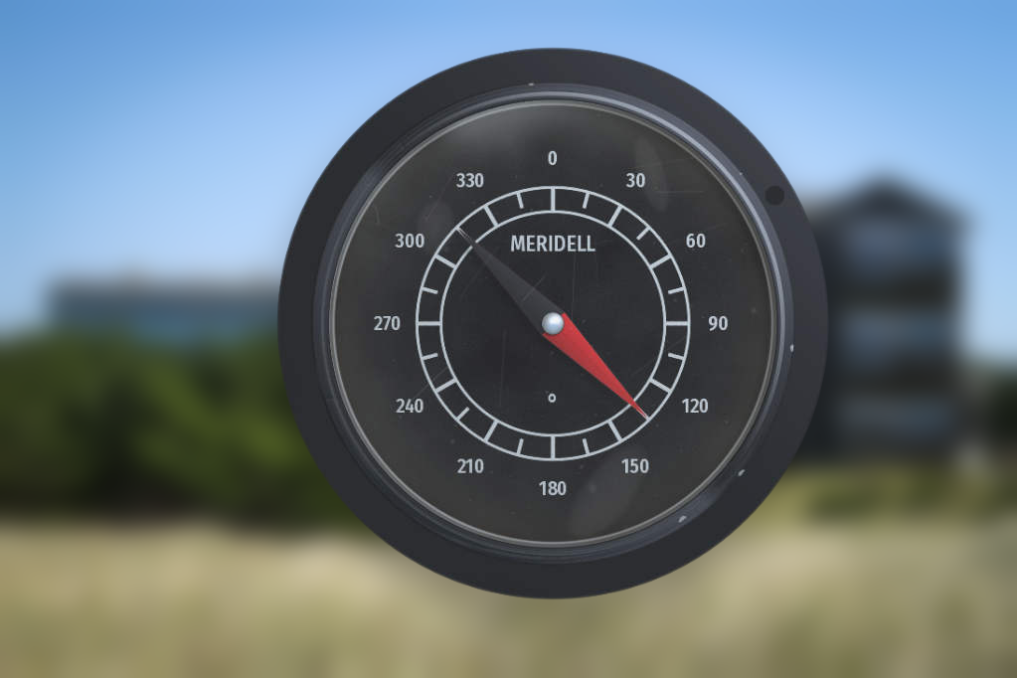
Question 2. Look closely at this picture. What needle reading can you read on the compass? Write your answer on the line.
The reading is 135 °
